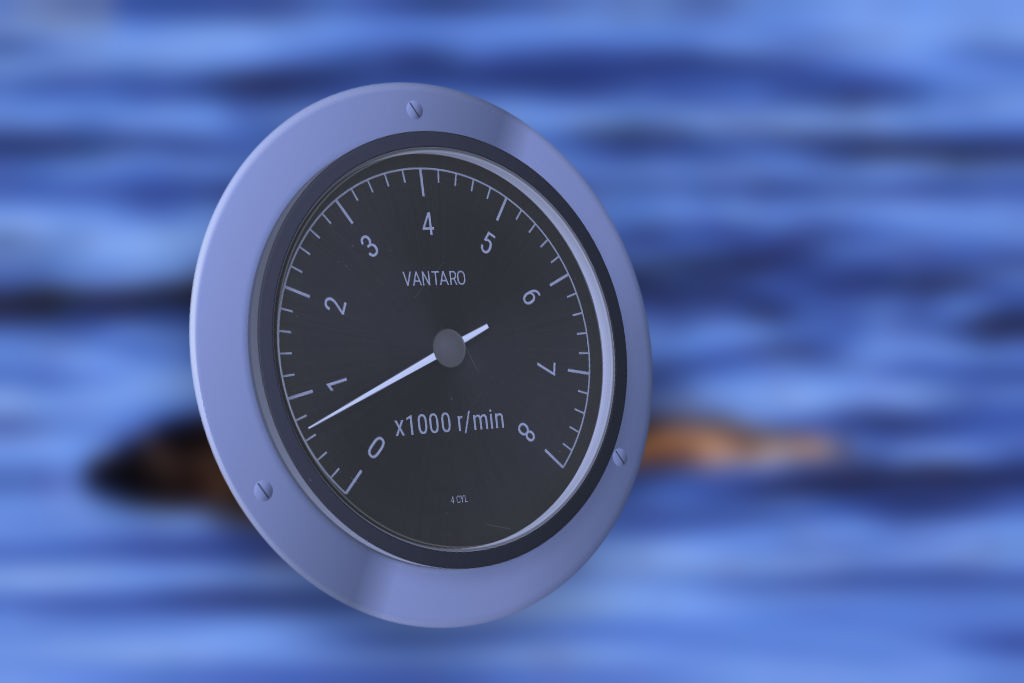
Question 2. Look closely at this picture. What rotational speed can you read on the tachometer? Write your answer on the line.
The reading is 700 rpm
